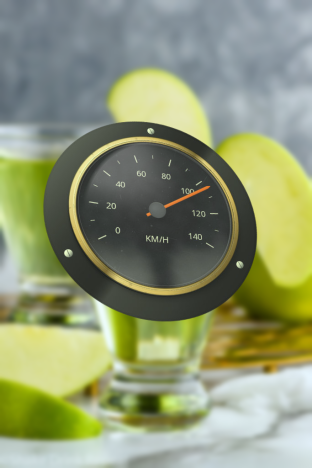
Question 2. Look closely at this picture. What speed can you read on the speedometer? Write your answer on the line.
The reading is 105 km/h
